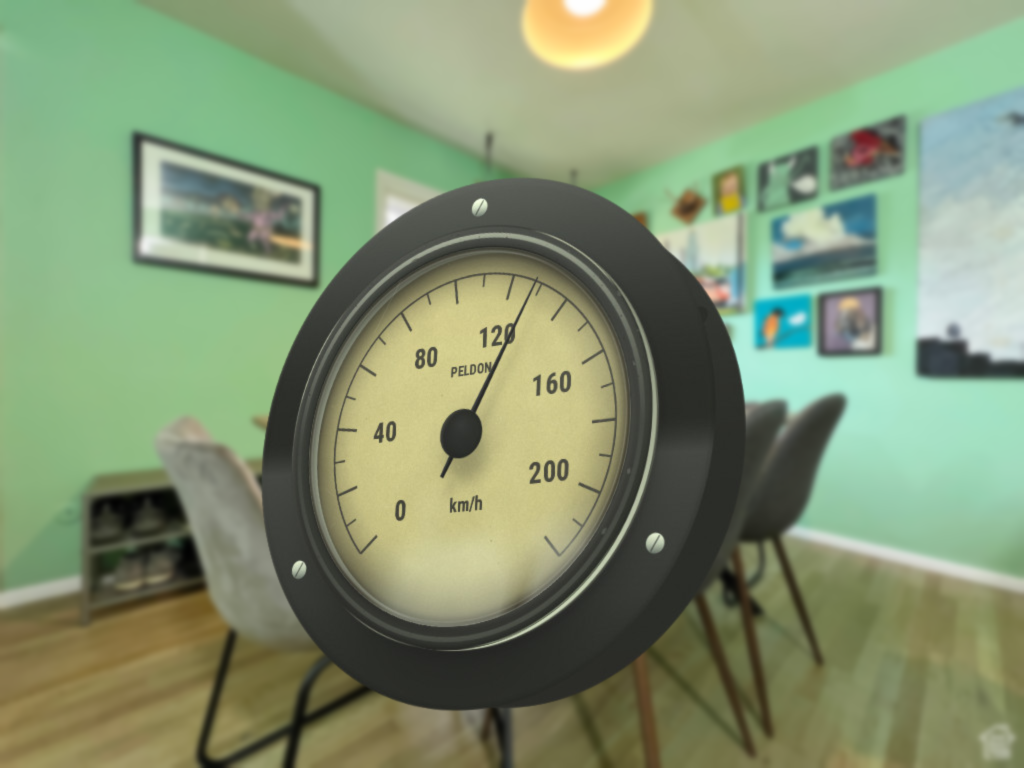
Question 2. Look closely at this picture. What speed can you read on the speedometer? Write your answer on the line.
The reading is 130 km/h
